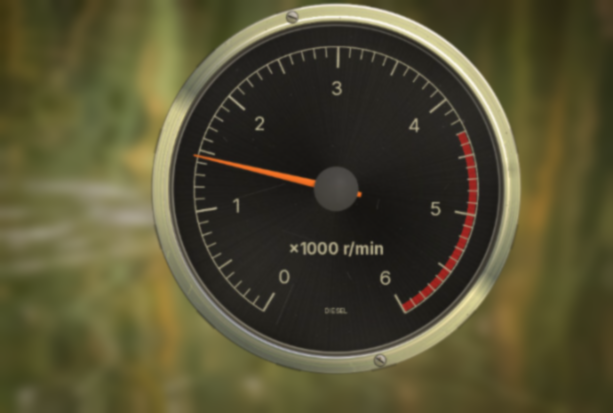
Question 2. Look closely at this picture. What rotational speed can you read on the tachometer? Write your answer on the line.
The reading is 1450 rpm
